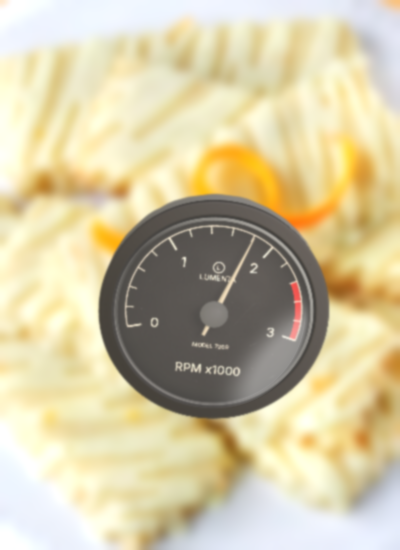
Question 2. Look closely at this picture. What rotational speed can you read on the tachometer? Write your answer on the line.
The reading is 1800 rpm
